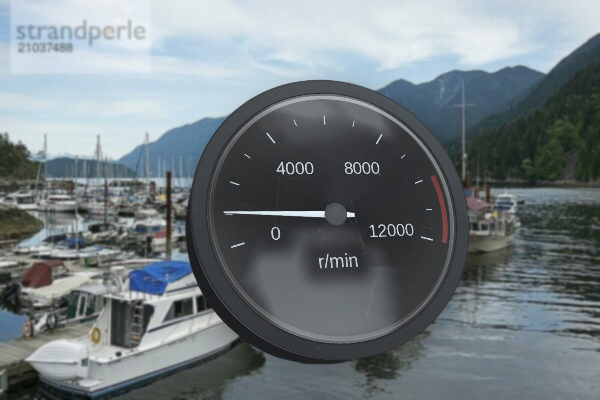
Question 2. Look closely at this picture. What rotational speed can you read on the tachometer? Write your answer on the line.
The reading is 1000 rpm
